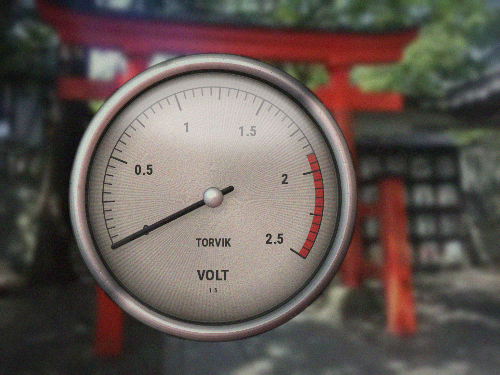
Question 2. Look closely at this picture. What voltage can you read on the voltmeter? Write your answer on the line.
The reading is 0 V
